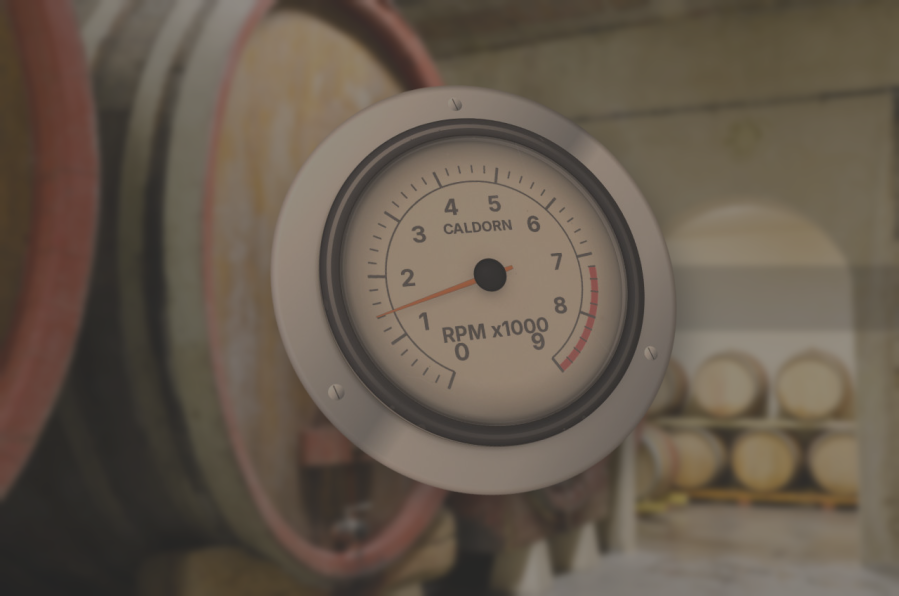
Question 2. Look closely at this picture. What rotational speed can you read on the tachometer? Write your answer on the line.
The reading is 1400 rpm
